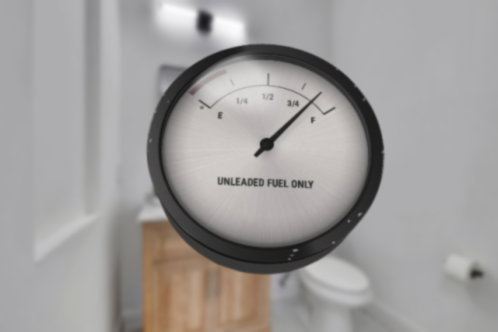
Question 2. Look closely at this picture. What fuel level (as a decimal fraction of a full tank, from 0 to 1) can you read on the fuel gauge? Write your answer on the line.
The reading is 0.875
